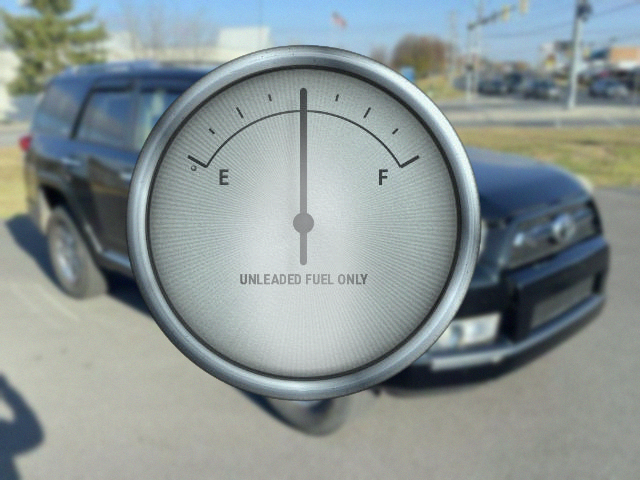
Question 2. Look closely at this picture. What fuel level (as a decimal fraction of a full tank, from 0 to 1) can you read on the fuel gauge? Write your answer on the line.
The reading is 0.5
